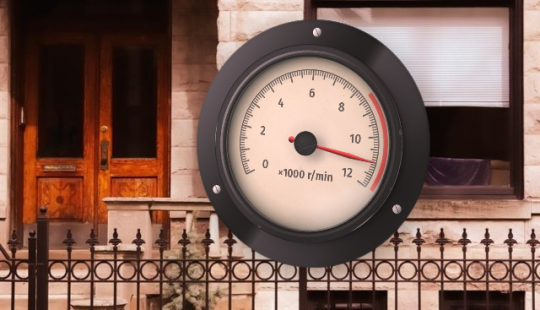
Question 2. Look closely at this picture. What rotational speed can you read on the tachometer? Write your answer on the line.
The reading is 11000 rpm
